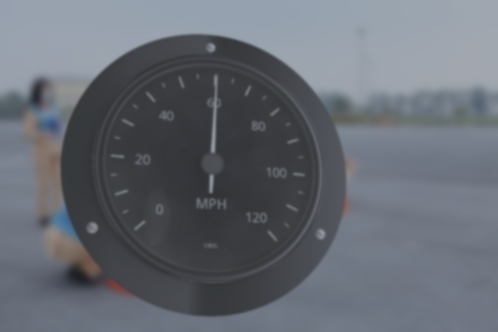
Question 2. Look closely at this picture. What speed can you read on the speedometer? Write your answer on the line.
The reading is 60 mph
